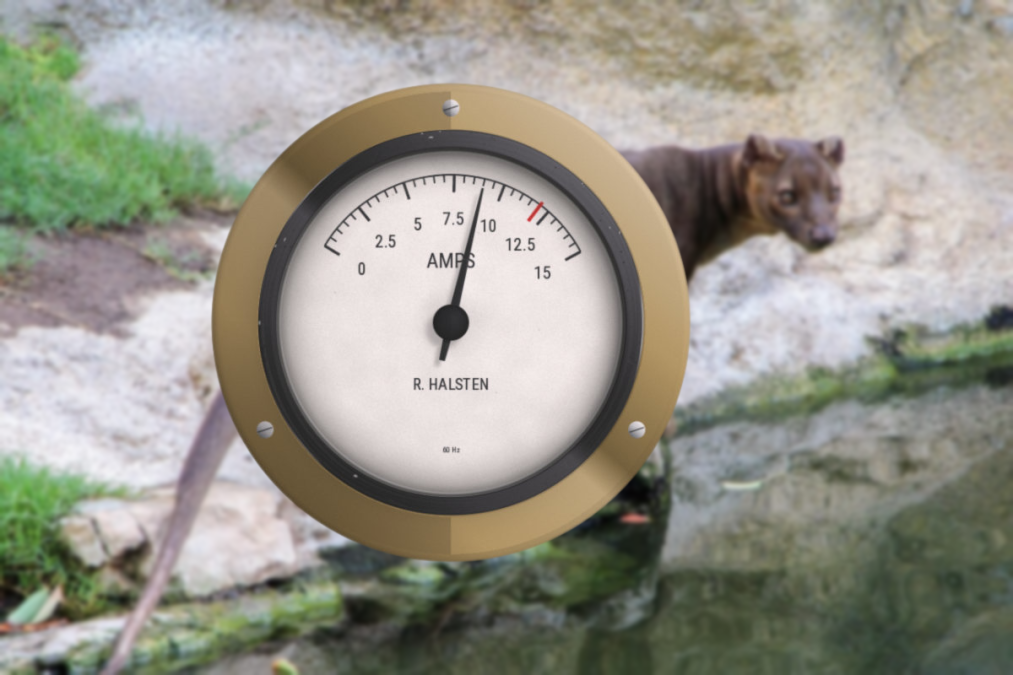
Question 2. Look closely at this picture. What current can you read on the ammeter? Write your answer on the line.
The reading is 9 A
